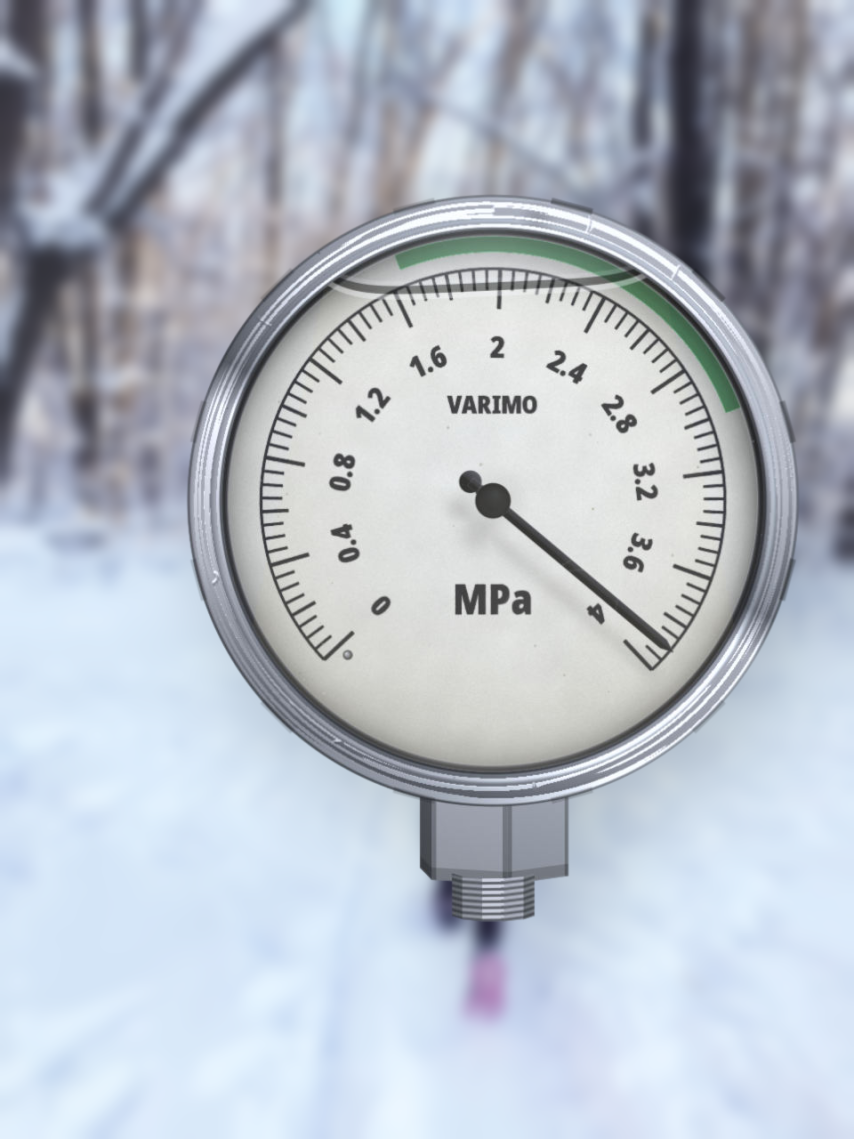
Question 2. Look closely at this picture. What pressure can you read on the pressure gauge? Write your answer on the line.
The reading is 3.9 MPa
